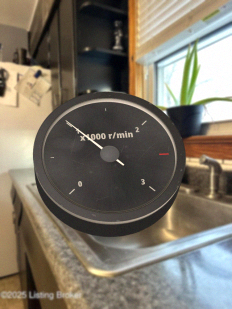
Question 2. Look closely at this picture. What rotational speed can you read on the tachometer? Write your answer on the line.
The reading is 1000 rpm
